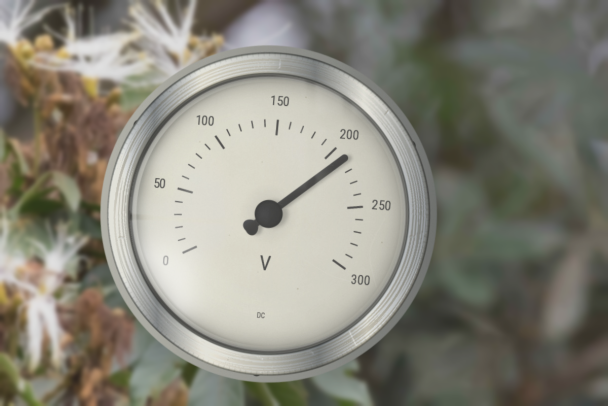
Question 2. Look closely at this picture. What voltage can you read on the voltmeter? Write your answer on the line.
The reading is 210 V
